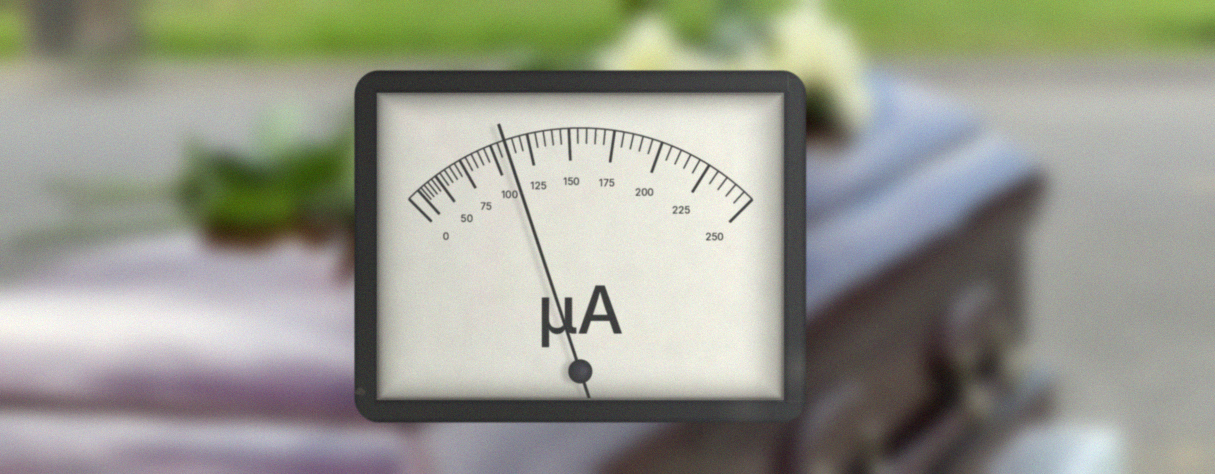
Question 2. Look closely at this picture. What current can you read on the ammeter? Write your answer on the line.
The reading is 110 µA
